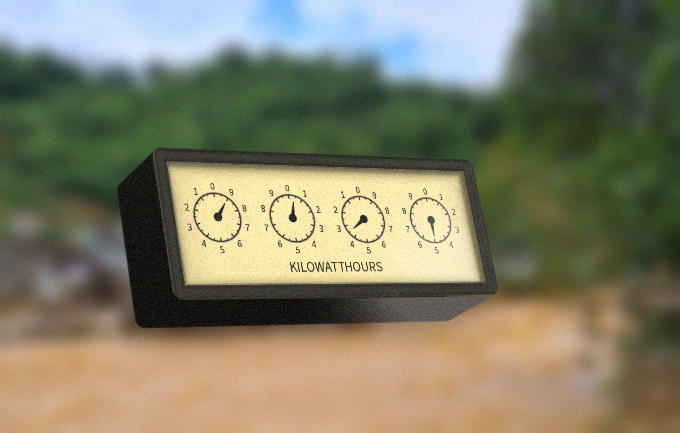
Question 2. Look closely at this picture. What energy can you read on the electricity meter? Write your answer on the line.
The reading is 9035 kWh
